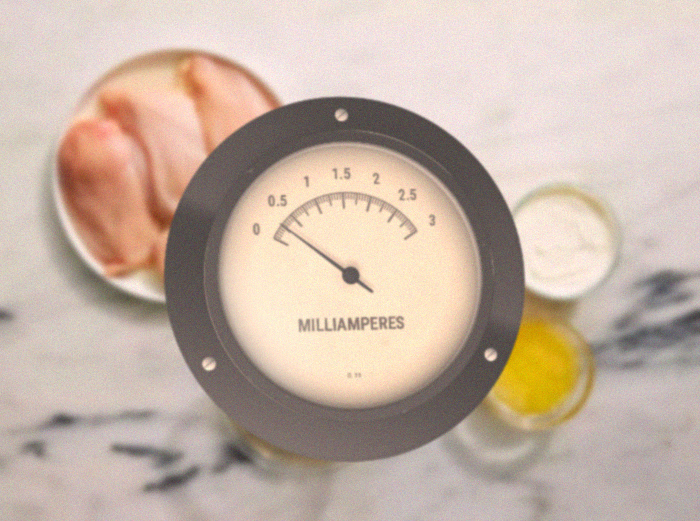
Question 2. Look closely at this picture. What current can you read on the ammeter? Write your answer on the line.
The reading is 0.25 mA
